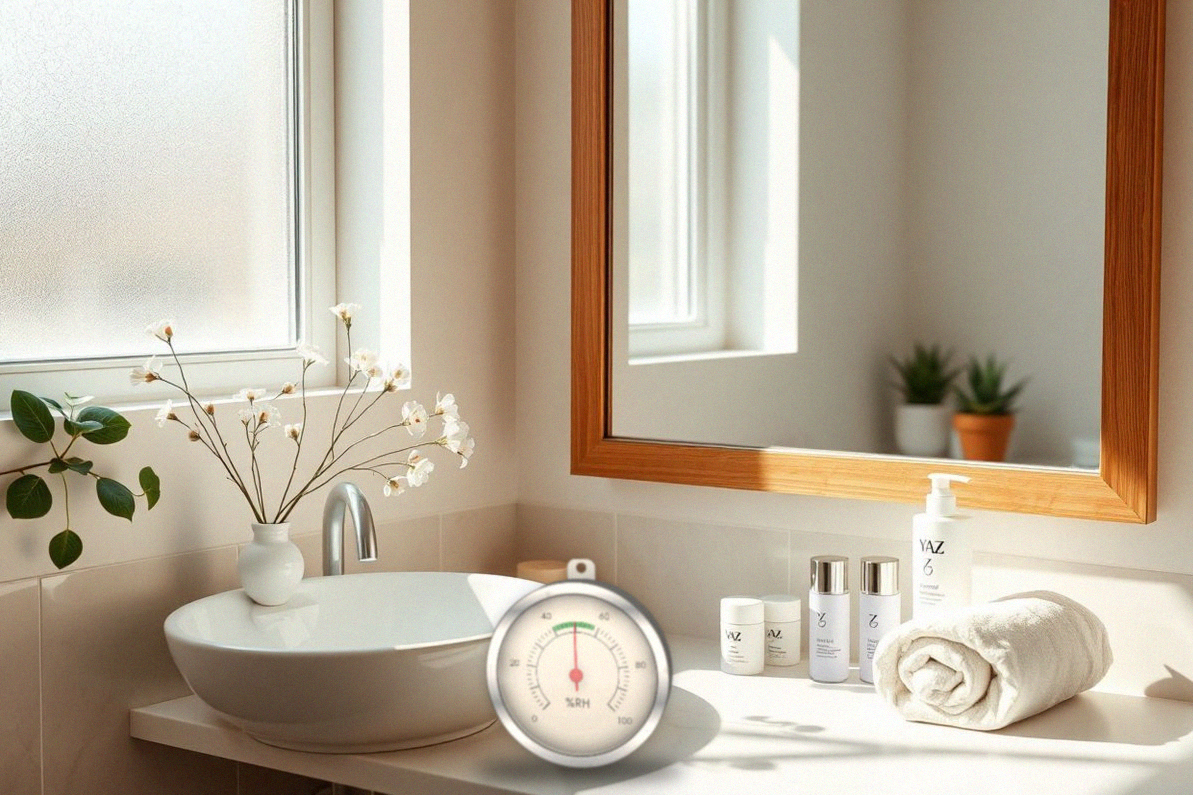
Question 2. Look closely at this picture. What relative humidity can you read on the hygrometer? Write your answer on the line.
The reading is 50 %
